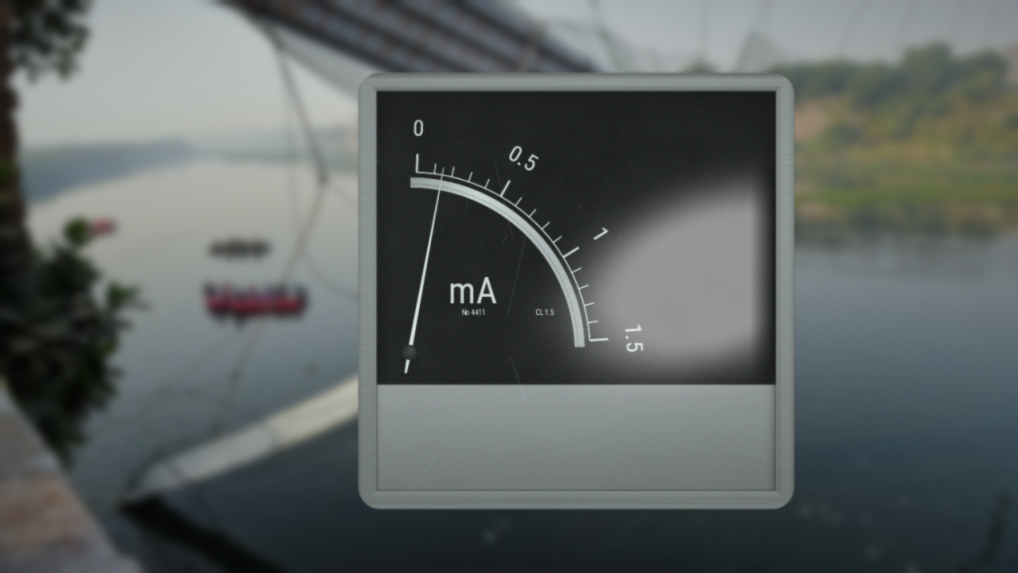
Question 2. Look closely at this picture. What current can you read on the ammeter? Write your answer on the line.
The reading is 0.15 mA
